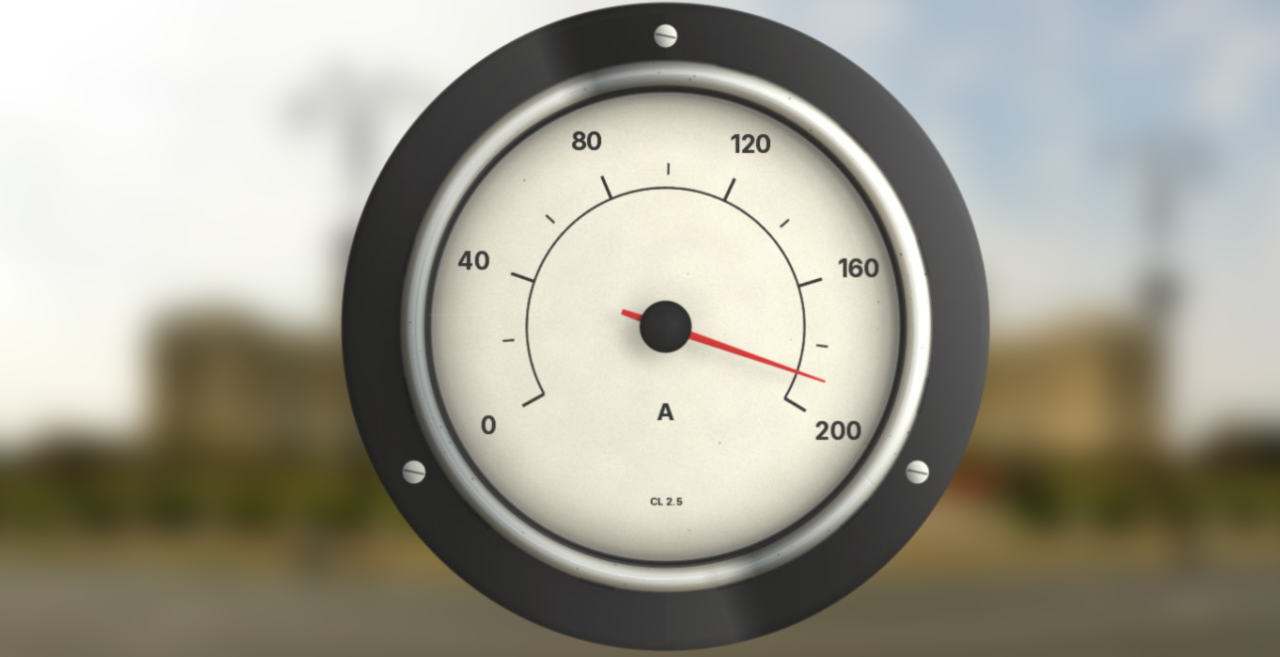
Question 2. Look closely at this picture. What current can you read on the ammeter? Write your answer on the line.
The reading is 190 A
